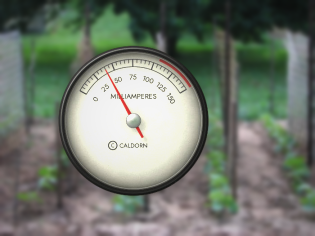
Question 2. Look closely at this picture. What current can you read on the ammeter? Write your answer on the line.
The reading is 40 mA
